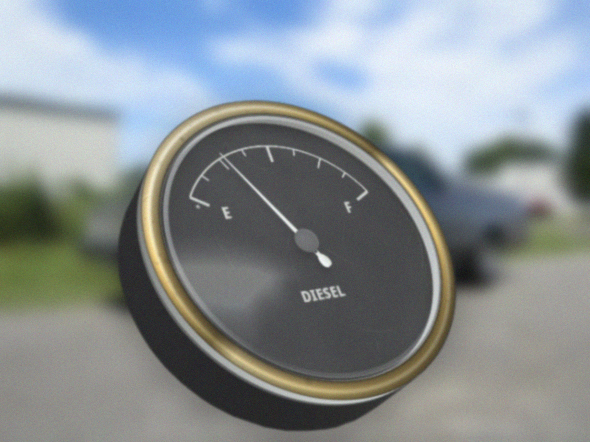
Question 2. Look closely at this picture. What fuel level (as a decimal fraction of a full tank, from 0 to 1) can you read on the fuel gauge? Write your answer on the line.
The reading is 0.25
